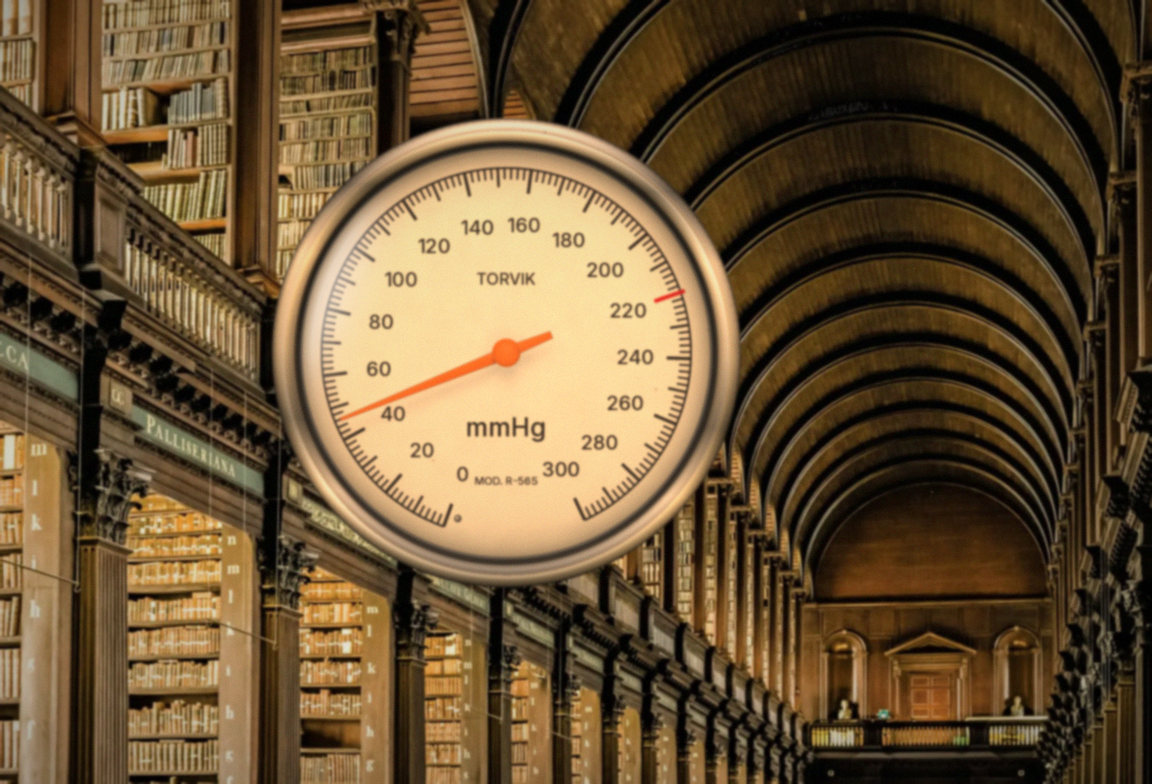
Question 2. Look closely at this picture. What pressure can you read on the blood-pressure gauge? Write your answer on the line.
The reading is 46 mmHg
